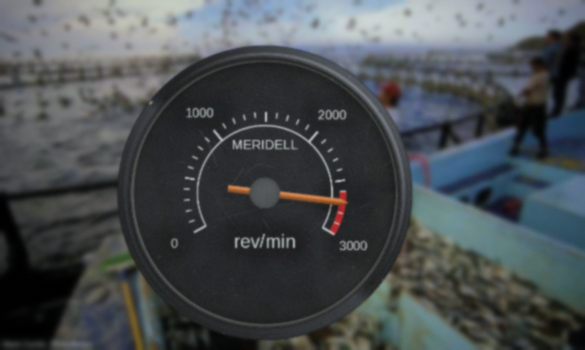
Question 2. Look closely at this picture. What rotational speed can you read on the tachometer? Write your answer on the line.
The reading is 2700 rpm
